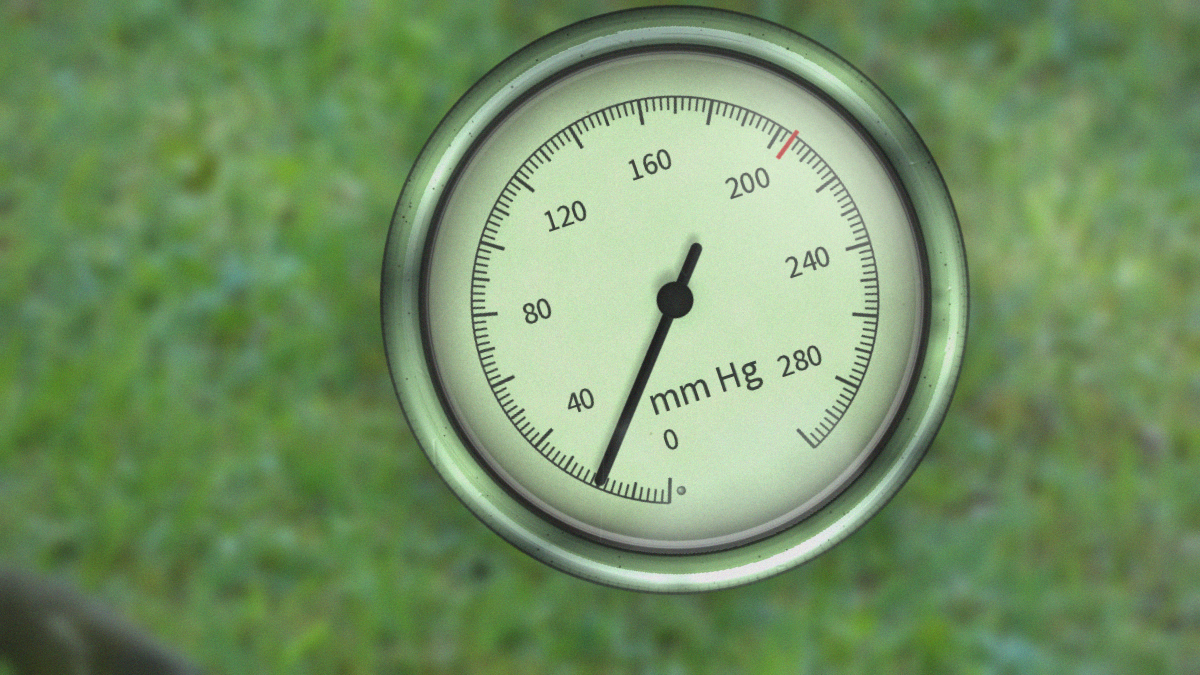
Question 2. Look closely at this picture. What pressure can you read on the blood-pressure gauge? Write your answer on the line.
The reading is 20 mmHg
